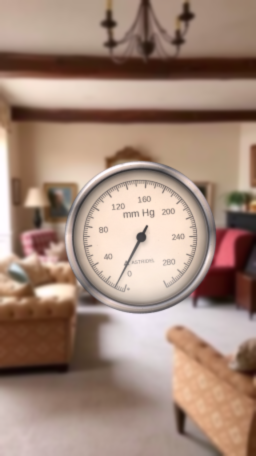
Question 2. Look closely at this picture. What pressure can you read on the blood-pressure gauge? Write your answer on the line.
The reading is 10 mmHg
